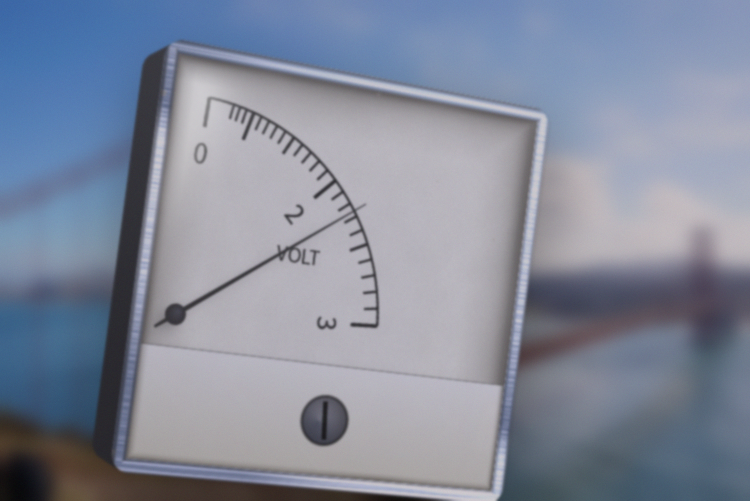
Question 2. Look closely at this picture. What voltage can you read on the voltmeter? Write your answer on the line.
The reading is 2.25 V
